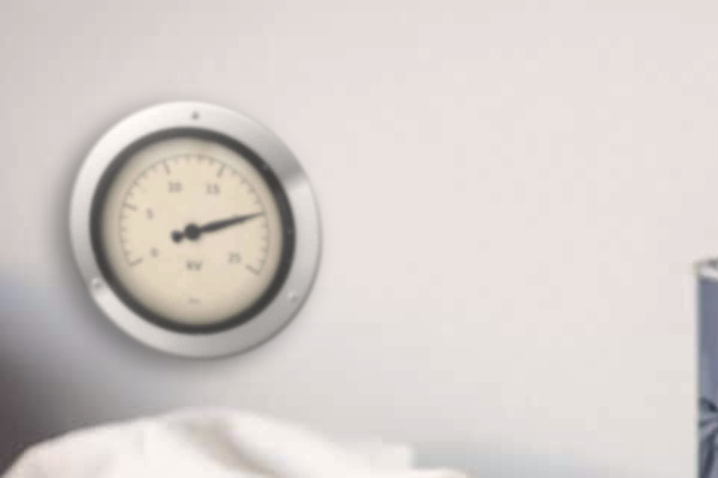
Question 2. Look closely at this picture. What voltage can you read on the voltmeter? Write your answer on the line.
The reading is 20 kV
